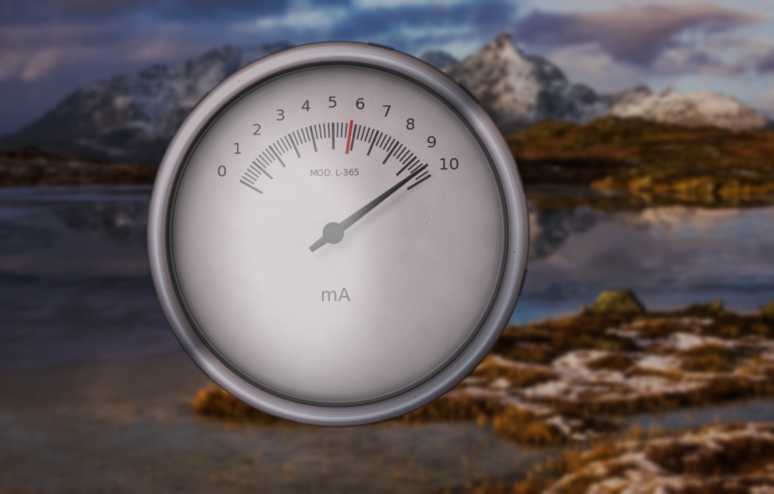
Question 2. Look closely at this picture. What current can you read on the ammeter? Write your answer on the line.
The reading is 9.6 mA
